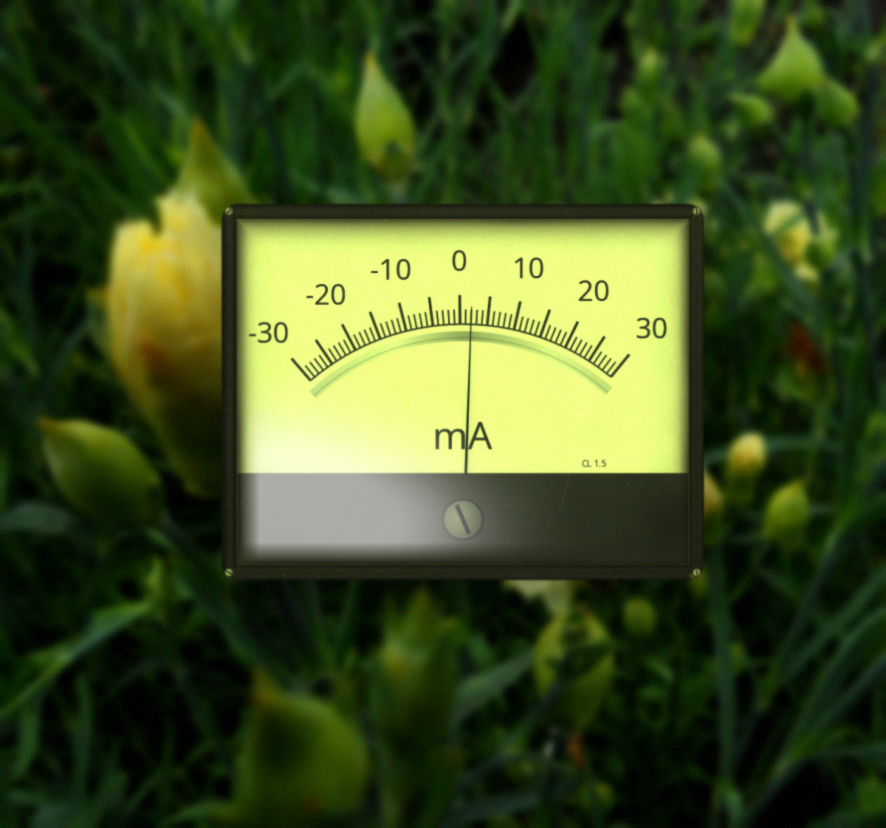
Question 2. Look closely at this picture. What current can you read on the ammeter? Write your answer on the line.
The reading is 2 mA
